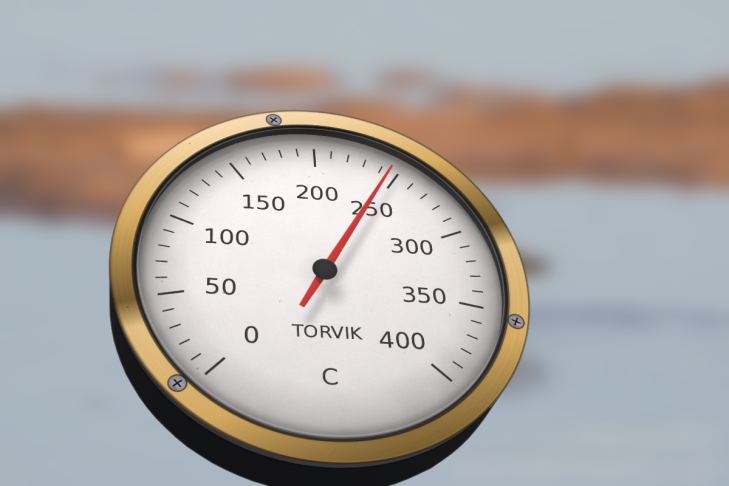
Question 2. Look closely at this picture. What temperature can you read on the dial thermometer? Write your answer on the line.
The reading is 245 °C
